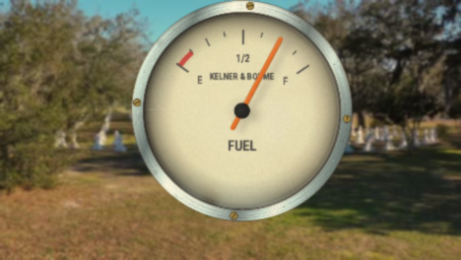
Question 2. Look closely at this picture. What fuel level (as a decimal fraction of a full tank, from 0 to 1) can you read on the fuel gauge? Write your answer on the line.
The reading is 0.75
